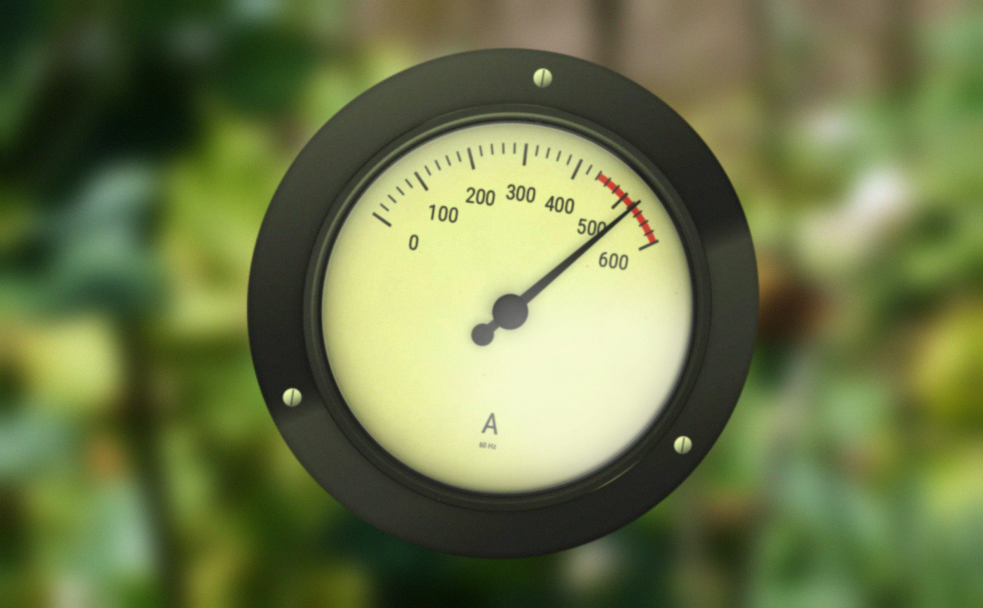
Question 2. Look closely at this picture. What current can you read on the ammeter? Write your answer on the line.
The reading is 520 A
